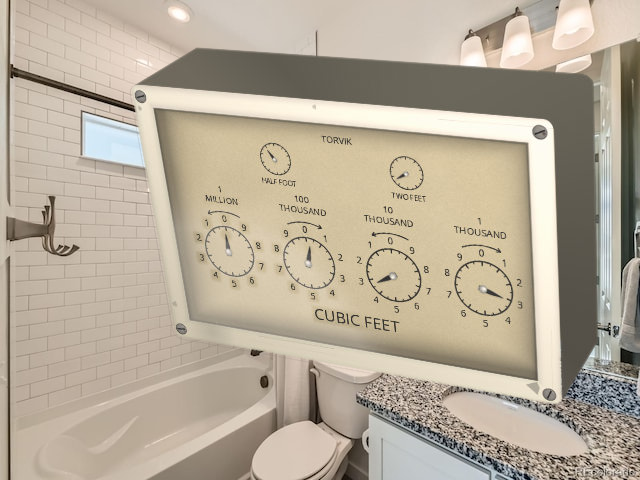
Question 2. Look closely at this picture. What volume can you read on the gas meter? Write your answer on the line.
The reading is 3300 ft³
